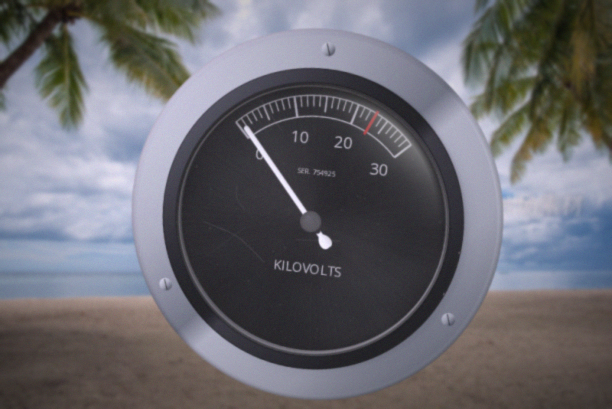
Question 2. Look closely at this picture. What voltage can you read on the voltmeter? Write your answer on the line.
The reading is 1 kV
